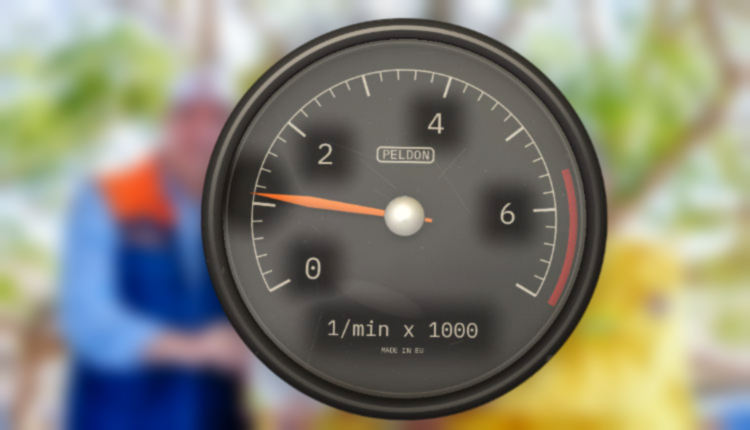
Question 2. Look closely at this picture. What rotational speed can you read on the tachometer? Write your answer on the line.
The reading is 1100 rpm
